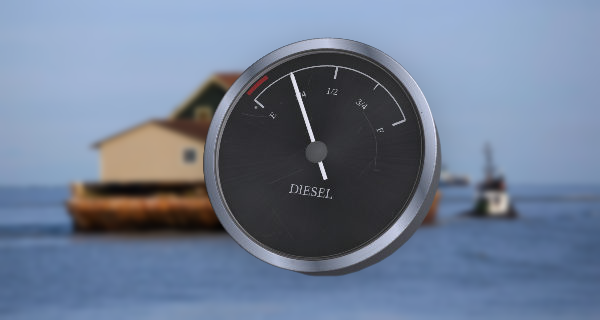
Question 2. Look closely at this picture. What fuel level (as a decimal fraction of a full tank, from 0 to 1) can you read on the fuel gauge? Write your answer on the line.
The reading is 0.25
